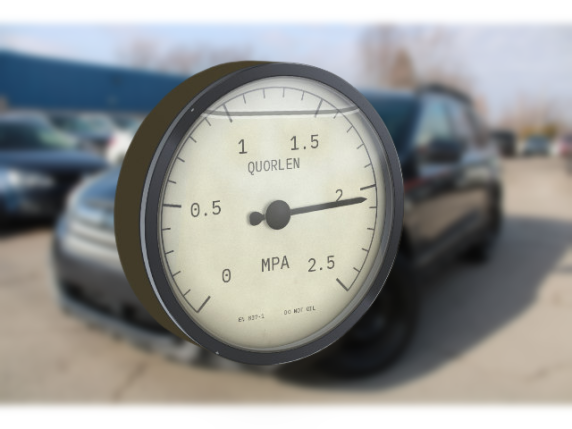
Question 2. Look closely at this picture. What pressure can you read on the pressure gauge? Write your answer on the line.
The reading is 2.05 MPa
